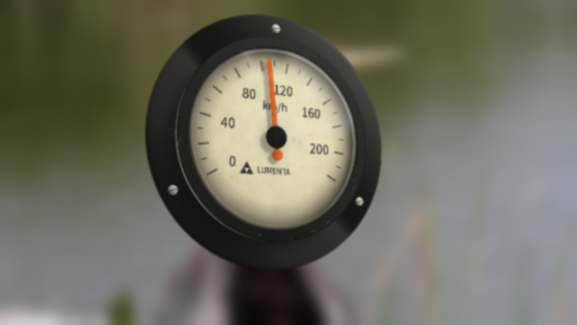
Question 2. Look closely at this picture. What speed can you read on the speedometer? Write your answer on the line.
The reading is 105 km/h
